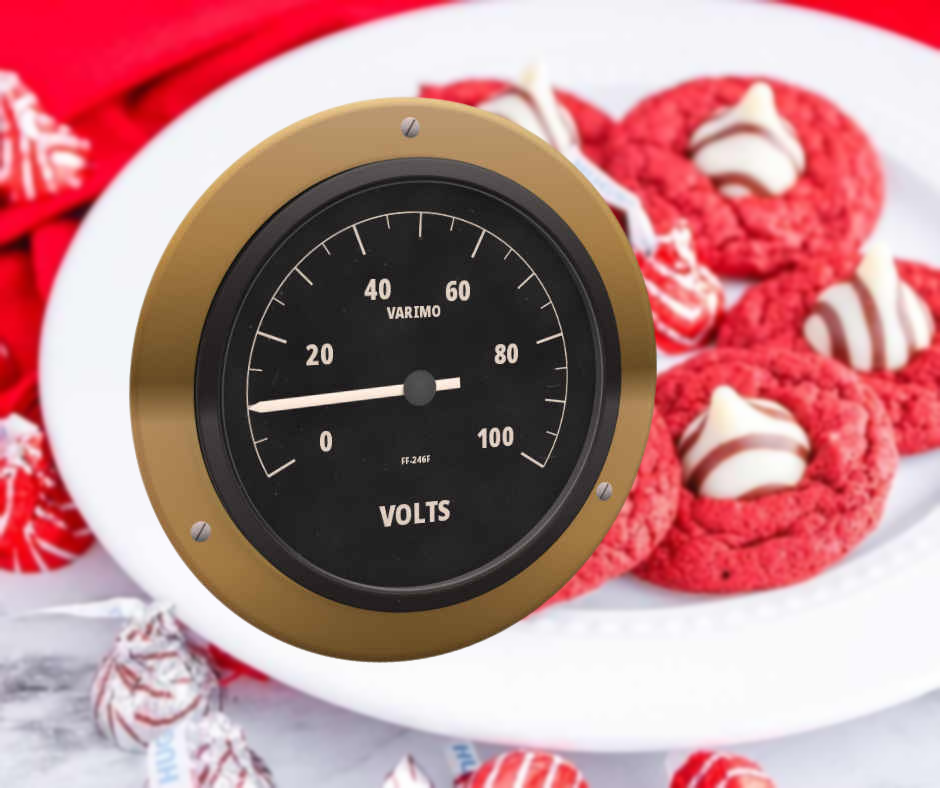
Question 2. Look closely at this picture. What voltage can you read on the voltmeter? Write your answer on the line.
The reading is 10 V
